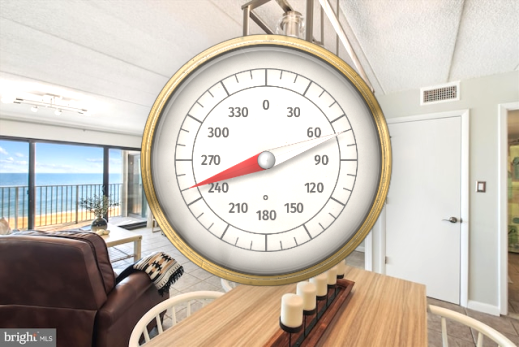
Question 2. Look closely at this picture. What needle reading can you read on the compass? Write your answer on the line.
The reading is 250 °
